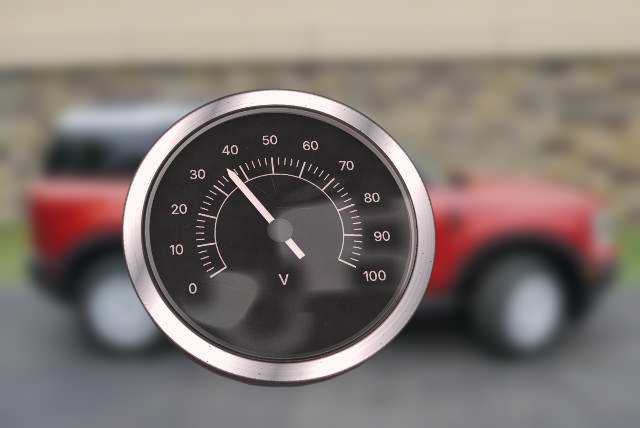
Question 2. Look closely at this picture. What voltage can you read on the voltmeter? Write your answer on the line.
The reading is 36 V
